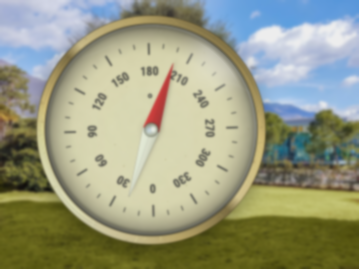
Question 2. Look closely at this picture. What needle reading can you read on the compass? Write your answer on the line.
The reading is 200 °
